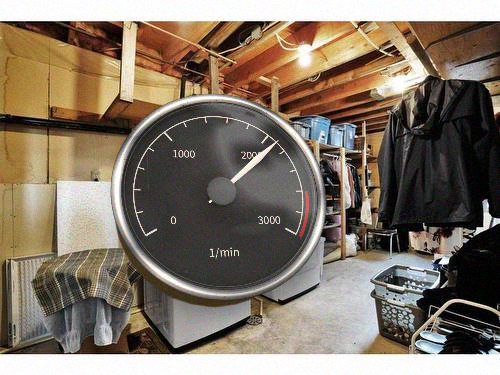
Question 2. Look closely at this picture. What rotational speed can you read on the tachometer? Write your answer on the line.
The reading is 2100 rpm
